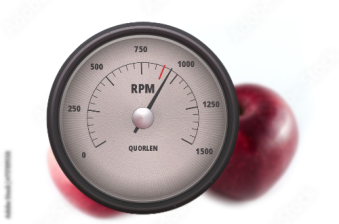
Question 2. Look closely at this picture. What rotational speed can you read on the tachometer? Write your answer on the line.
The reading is 950 rpm
